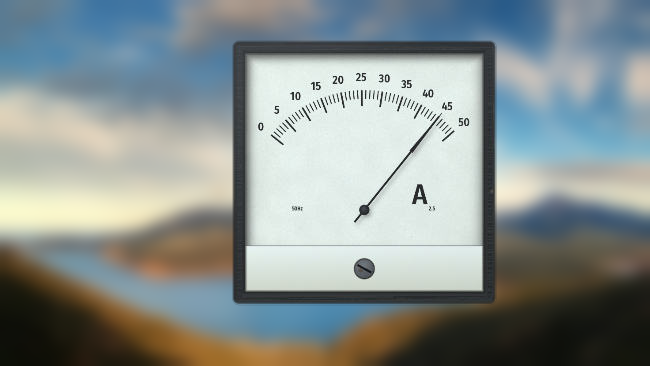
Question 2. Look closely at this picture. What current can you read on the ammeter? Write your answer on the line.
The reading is 45 A
